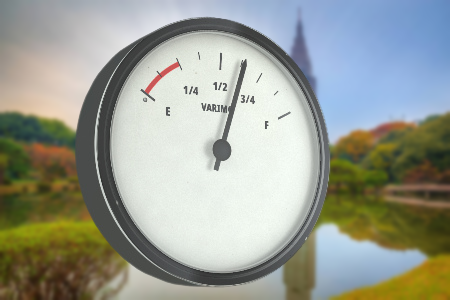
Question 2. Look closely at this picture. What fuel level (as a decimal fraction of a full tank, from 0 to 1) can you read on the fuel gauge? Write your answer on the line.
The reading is 0.625
